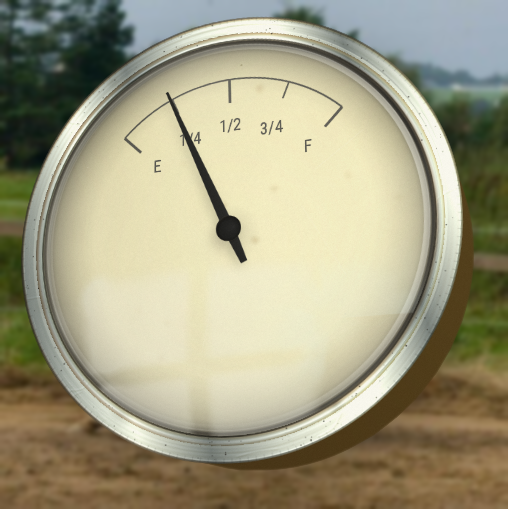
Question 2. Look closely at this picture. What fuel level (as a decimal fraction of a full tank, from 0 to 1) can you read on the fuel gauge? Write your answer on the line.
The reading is 0.25
